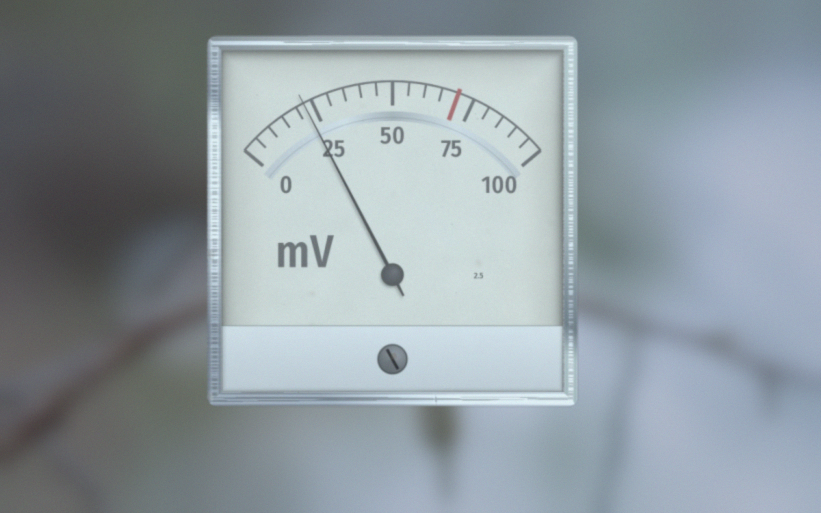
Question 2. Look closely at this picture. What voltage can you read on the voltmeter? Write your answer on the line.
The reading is 22.5 mV
